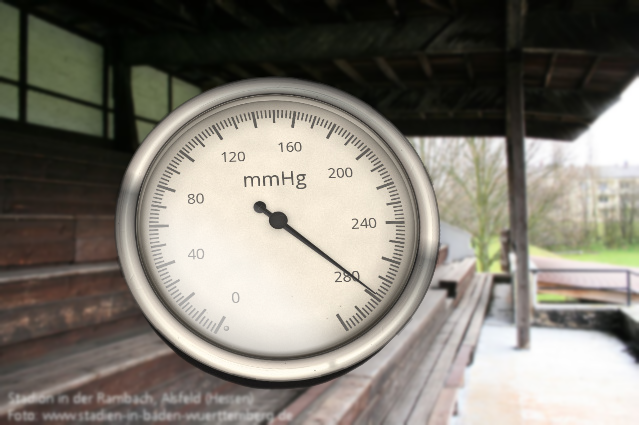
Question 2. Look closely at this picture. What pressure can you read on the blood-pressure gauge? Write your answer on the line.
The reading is 280 mmHg
